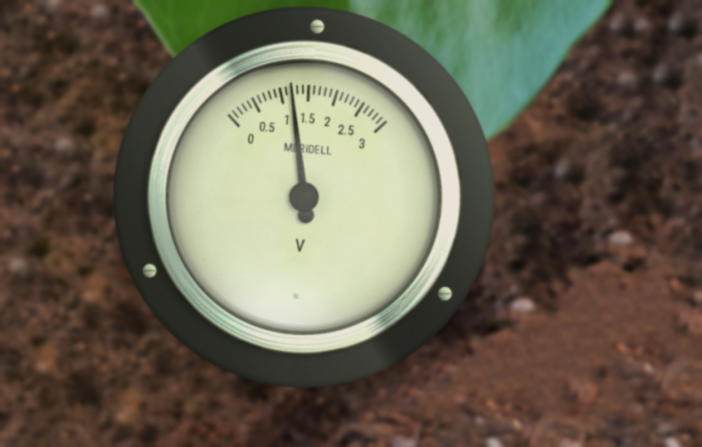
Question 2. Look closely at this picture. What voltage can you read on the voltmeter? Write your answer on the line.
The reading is 1.2 V
